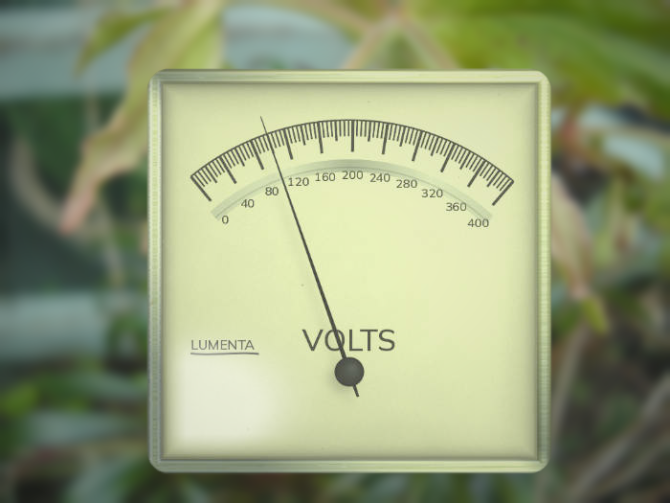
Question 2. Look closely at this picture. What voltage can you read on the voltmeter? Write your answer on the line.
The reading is 100 V
